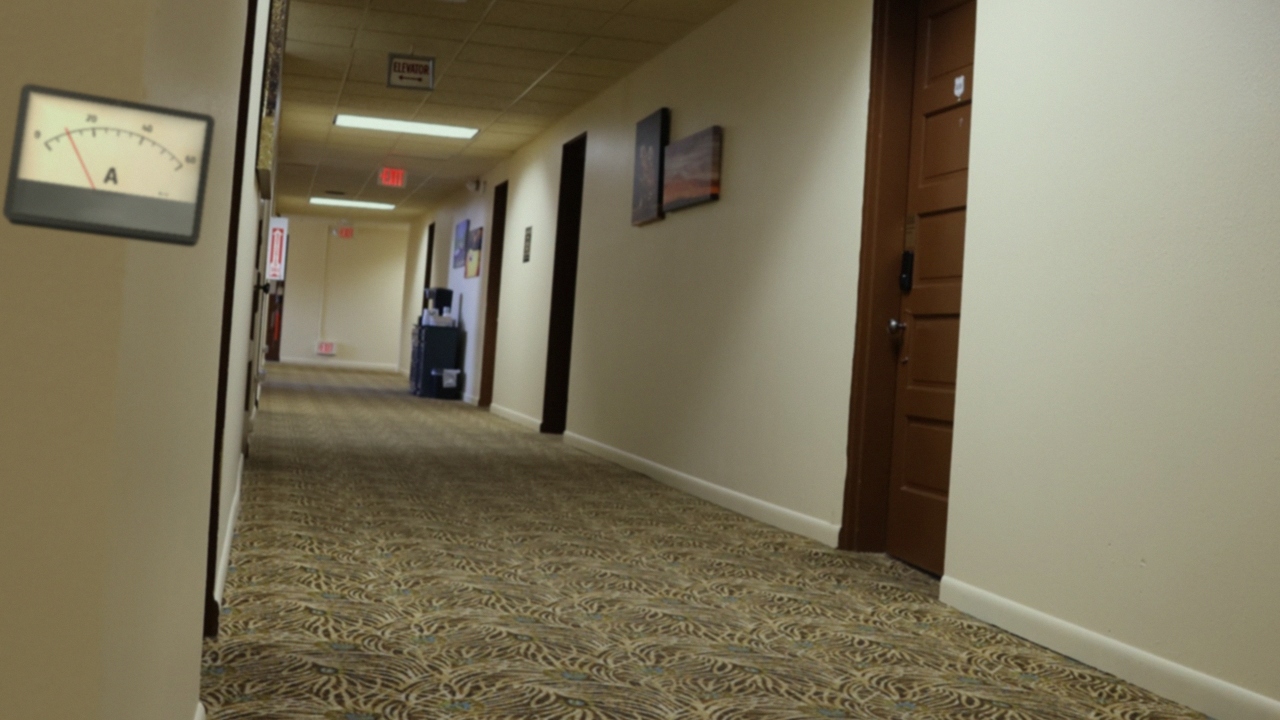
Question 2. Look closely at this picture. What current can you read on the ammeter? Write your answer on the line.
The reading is 10 A
